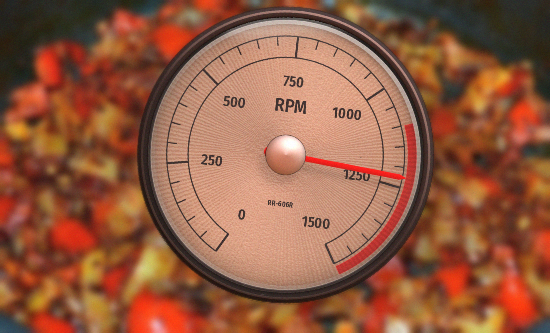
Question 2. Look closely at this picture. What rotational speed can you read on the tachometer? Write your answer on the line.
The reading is 1225 rpm
